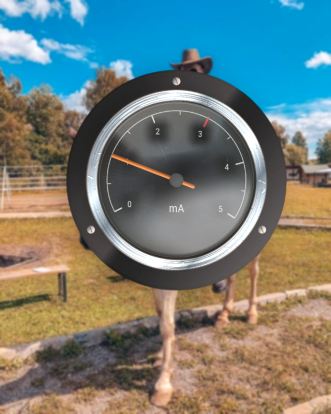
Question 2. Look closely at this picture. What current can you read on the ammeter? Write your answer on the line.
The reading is 1 mA
